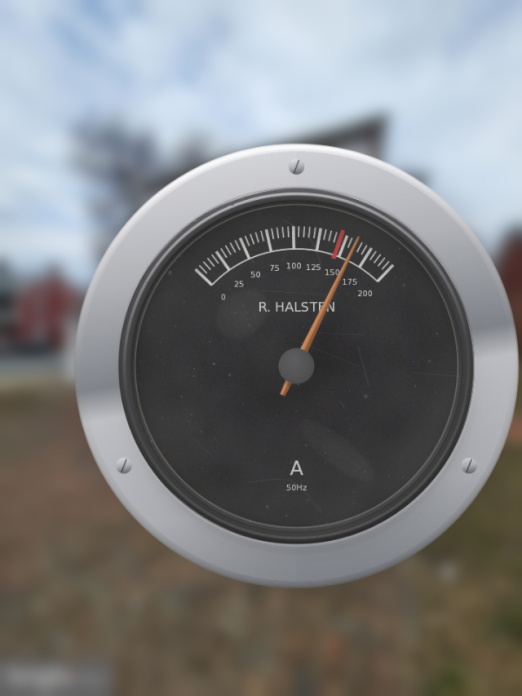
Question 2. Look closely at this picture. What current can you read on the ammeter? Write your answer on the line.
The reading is 160 A
